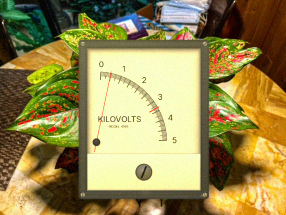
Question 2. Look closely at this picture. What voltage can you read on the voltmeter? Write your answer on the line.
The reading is 0.5 kV
